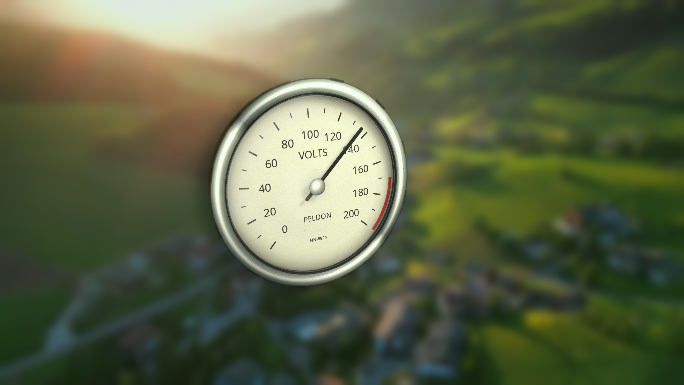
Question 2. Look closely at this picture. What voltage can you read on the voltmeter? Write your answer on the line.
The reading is 135 V
